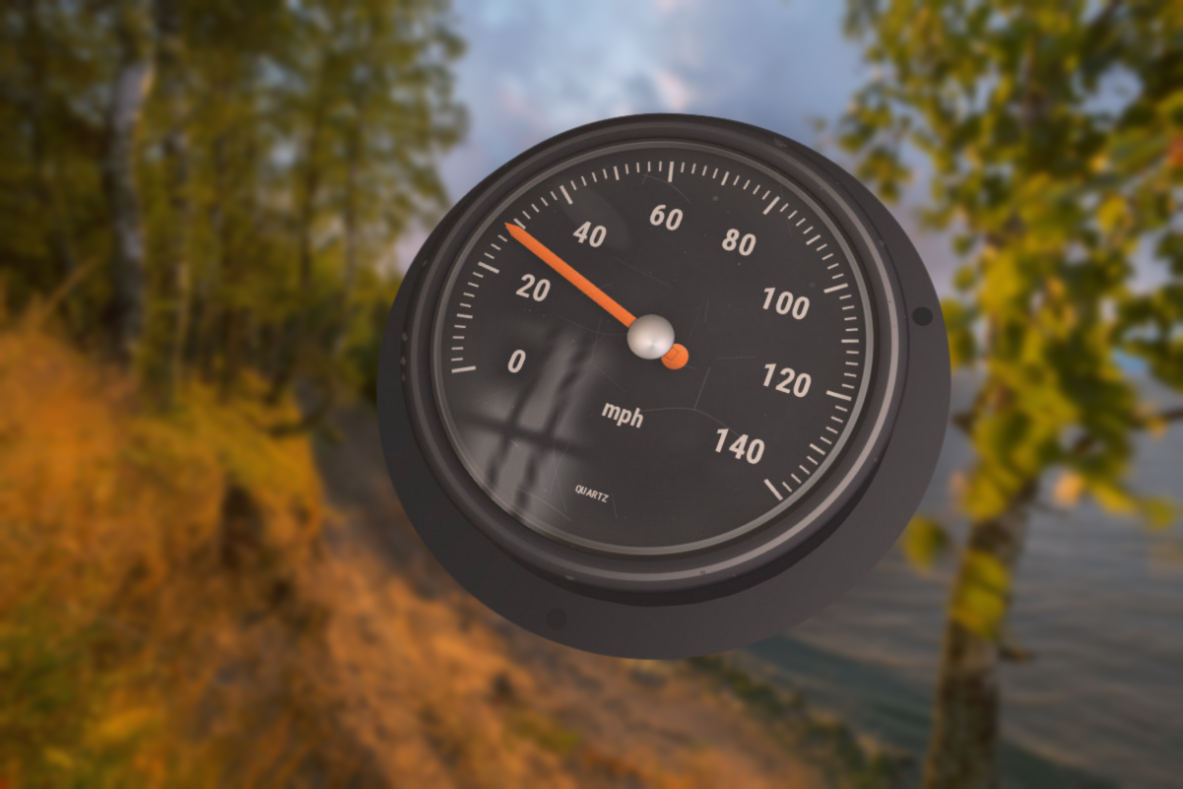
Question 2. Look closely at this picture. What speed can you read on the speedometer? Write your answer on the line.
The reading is 28 mph
